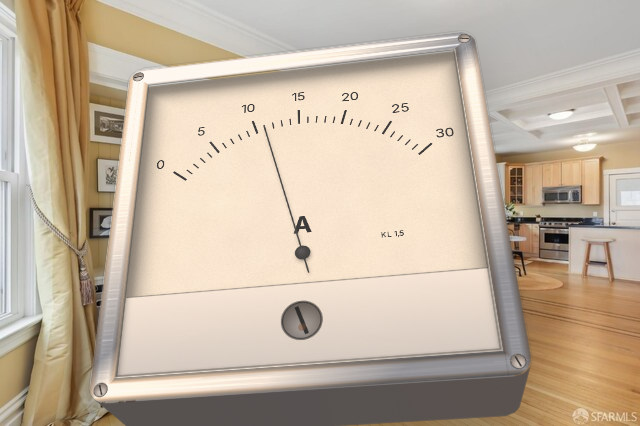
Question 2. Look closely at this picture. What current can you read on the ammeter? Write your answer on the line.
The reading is 11 A
